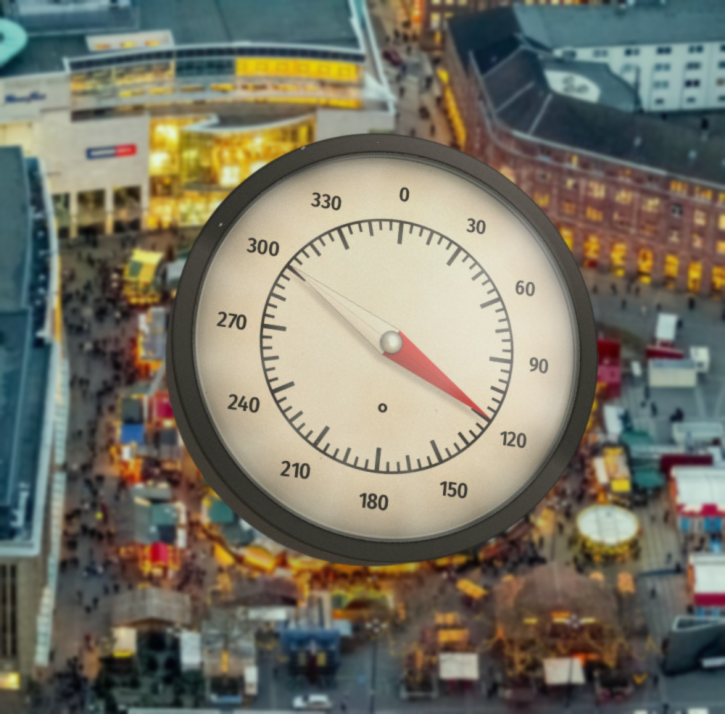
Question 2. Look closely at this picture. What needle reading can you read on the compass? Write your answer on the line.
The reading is 120 °
